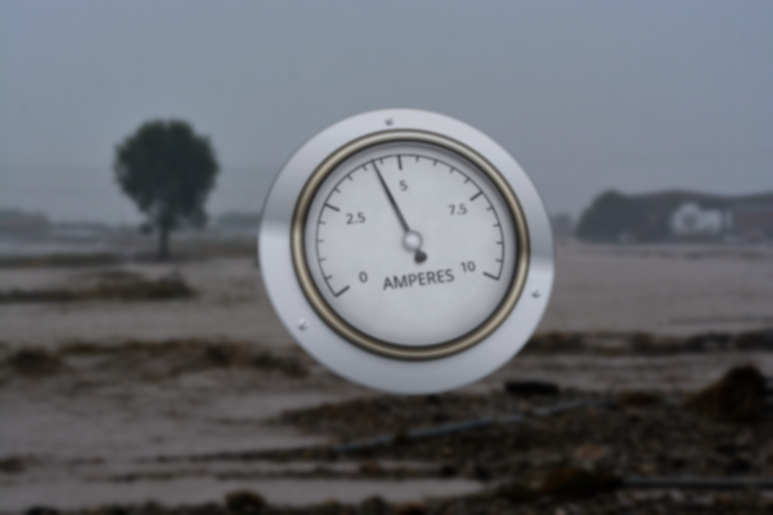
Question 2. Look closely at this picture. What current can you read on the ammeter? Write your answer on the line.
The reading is 4.25 A
